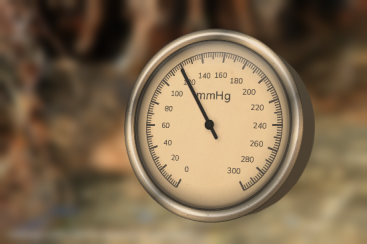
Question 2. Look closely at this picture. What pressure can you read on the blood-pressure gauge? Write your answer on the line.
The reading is 120 mmHg
